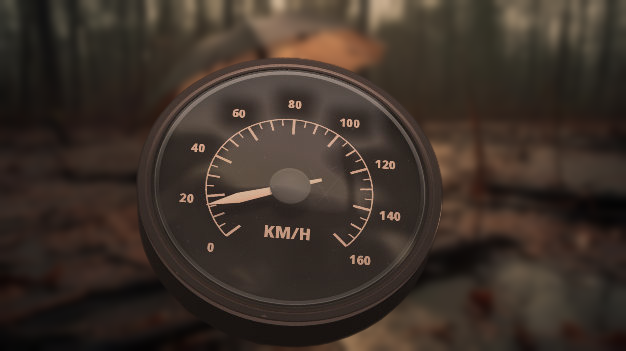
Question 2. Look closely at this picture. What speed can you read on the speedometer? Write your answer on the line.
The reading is 15 km/h
